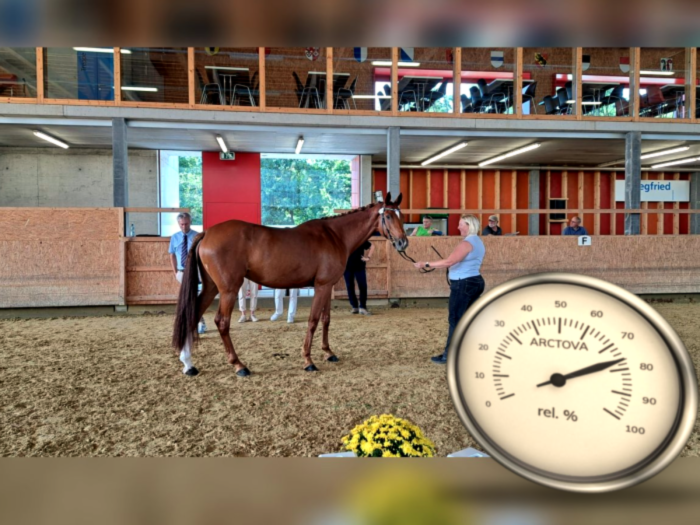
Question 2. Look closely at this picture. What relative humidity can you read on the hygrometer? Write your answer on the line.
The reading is 76 %
